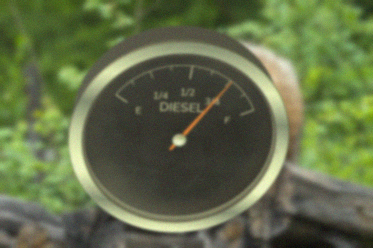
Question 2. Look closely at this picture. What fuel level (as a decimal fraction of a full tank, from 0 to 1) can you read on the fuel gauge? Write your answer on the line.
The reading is 0.75
